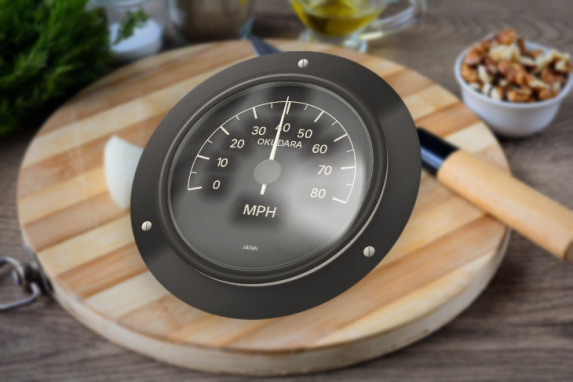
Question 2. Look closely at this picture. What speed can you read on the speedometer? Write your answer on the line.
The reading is 40 mph
